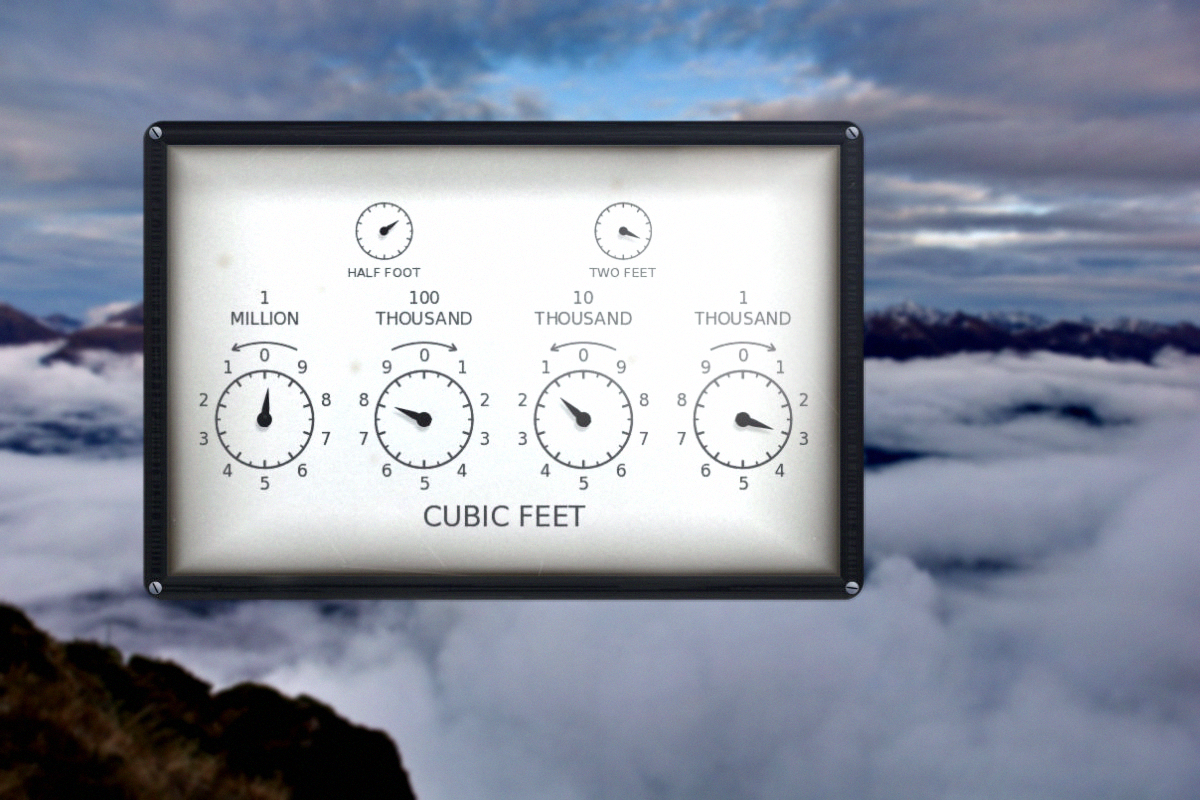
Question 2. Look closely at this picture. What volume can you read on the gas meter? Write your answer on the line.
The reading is 981300 ft³
